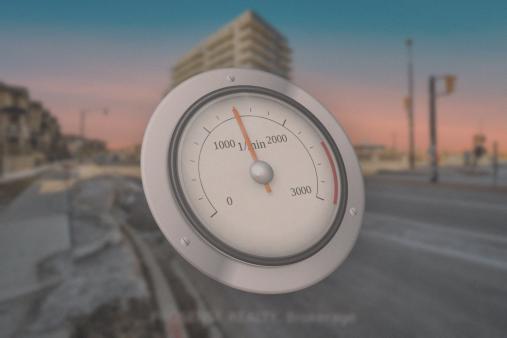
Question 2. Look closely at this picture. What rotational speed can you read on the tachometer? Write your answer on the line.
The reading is 1400 rpm
